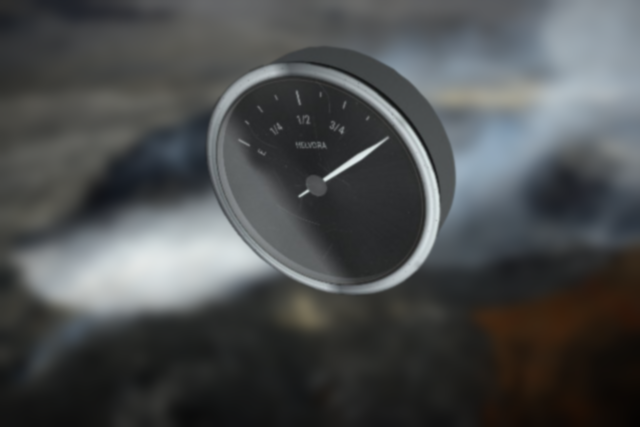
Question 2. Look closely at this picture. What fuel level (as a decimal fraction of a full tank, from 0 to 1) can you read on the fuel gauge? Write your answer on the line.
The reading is 1
